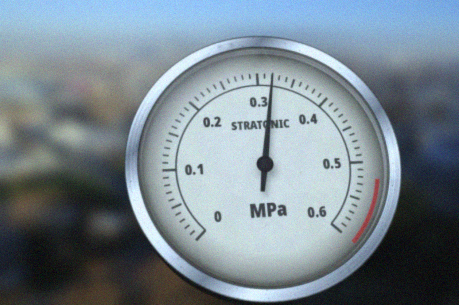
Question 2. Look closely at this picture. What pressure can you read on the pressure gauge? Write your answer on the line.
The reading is 0.32 MPa
